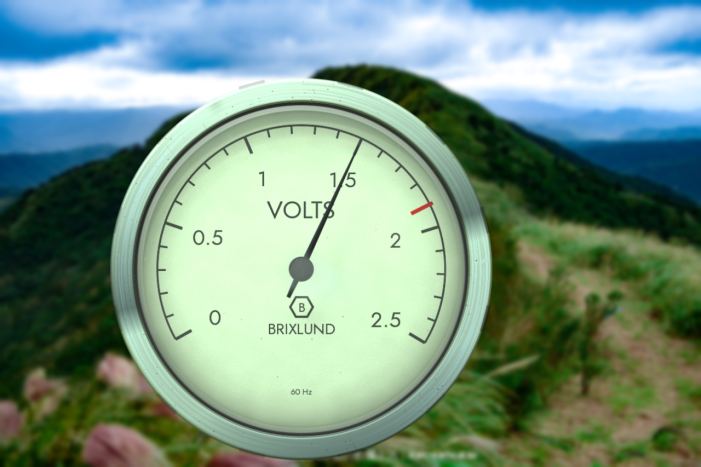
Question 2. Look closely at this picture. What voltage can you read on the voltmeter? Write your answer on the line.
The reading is 1.5 V
